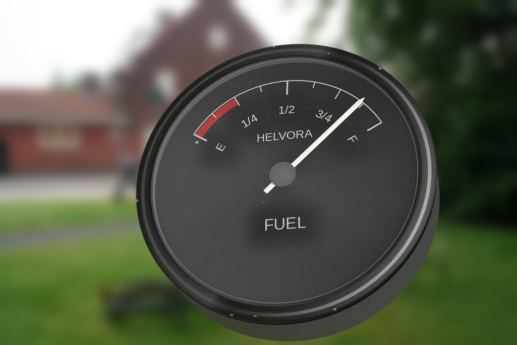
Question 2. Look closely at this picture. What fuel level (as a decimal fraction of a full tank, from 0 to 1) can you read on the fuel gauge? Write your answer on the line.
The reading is 0.875
